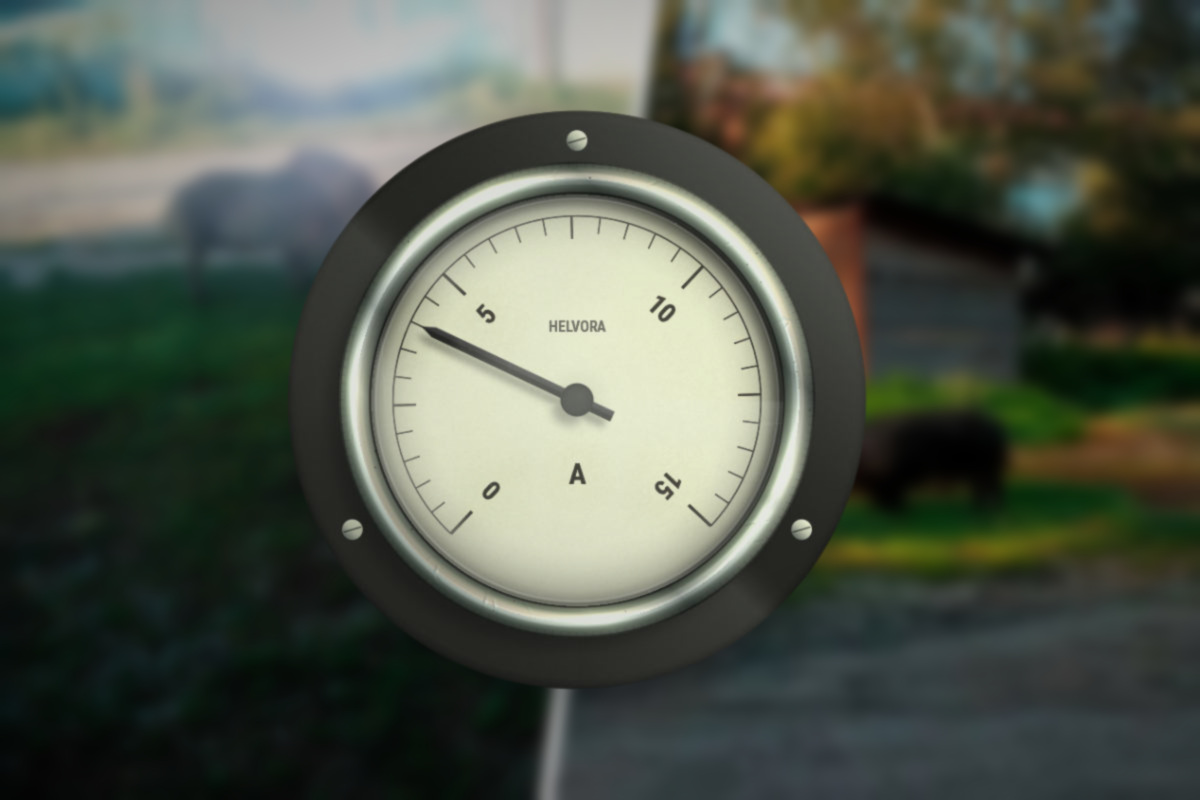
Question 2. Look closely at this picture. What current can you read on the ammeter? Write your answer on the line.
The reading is 4 A
